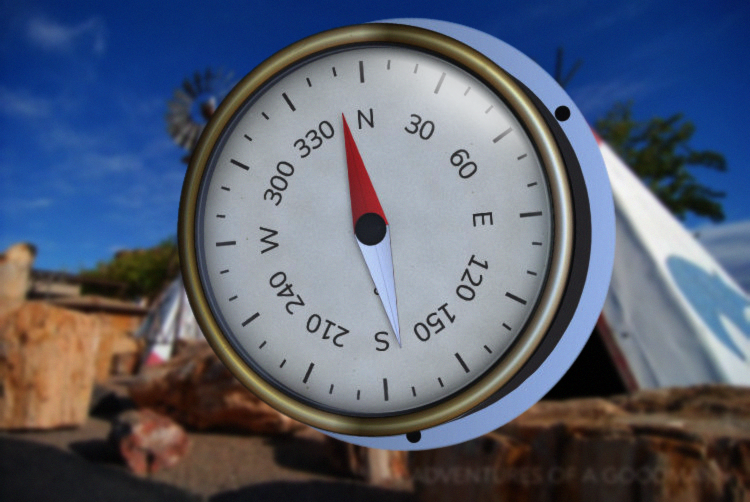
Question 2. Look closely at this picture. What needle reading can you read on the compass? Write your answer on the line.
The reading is 350 °
